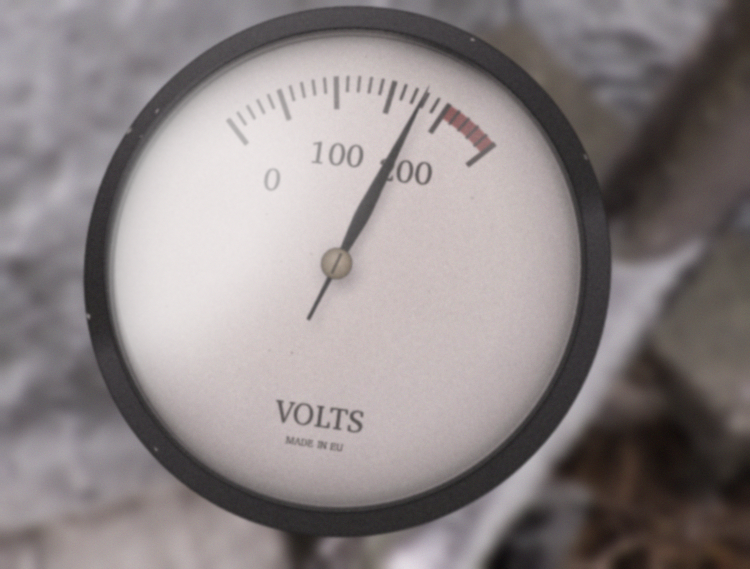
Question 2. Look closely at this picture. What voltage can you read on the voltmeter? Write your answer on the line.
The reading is 180 V
